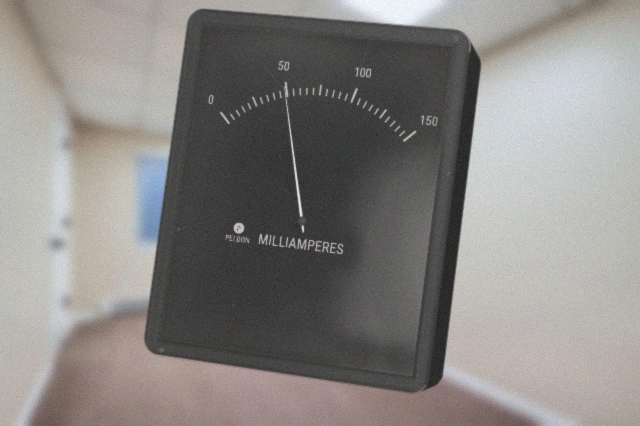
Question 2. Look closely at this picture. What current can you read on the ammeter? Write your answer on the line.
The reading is 50 mA
